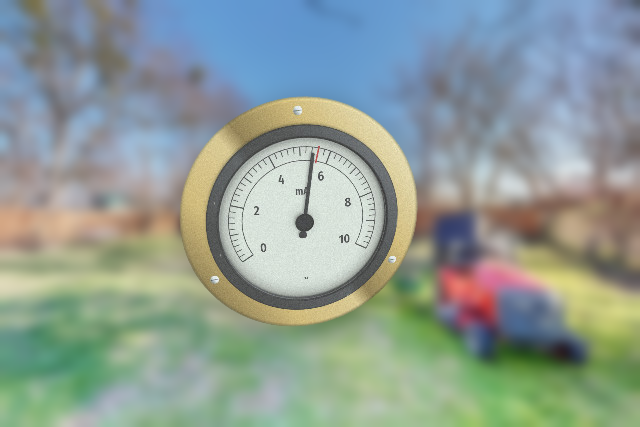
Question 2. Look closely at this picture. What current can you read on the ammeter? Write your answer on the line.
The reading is 5.4 mA
